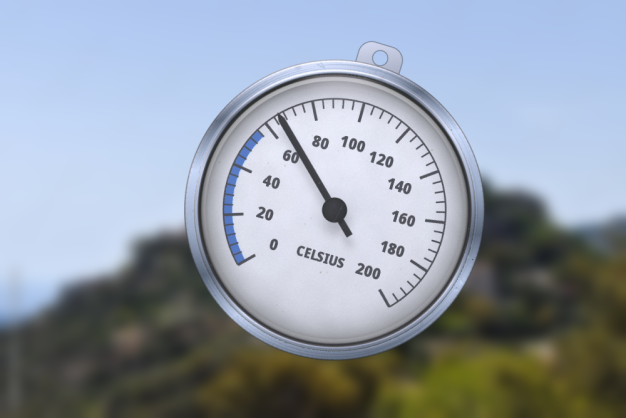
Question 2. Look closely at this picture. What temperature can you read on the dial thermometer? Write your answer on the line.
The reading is 66 °C
